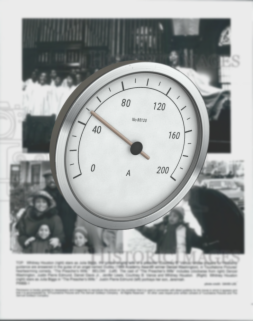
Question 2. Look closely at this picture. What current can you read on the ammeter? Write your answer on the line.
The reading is 50 A
